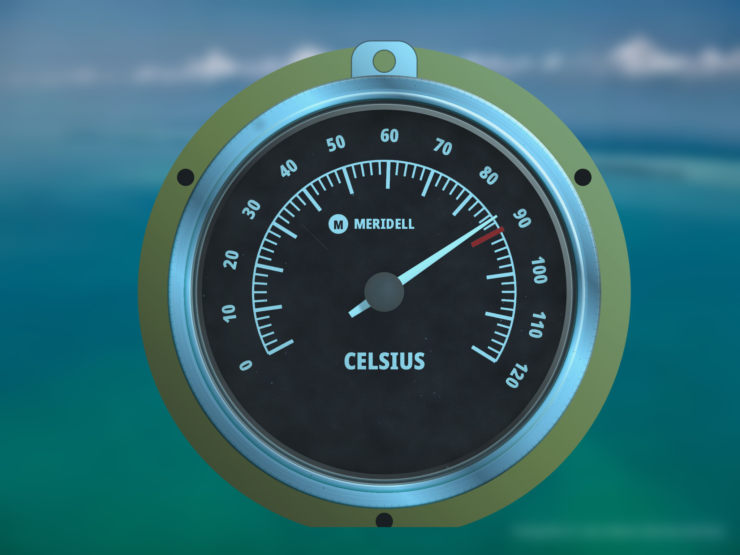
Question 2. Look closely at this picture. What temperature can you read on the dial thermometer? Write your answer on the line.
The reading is 87 °C
